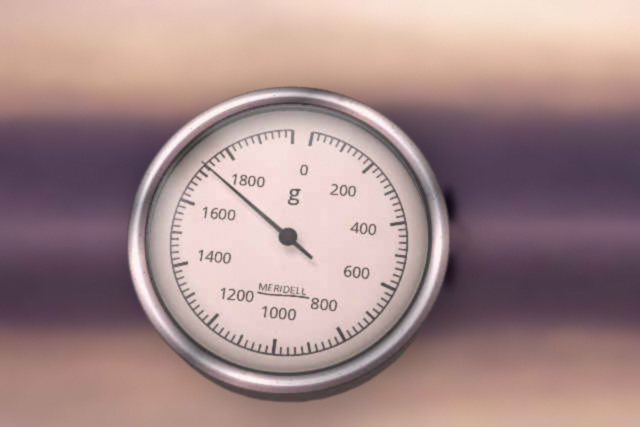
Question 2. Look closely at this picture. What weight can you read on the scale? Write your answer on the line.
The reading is 1720 g
